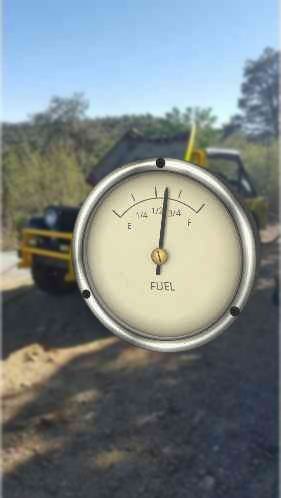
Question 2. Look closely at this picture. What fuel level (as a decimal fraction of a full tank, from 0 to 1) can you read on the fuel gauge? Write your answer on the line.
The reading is 0.625
